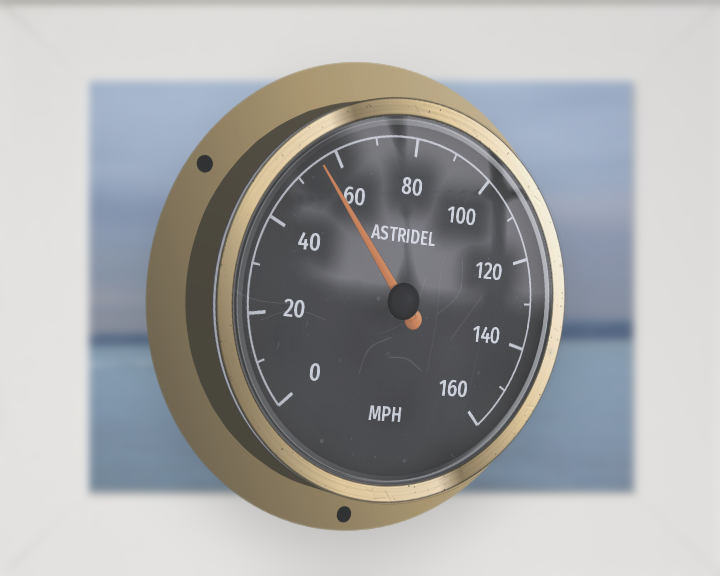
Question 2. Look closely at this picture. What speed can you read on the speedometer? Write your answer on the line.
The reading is 55 mph
